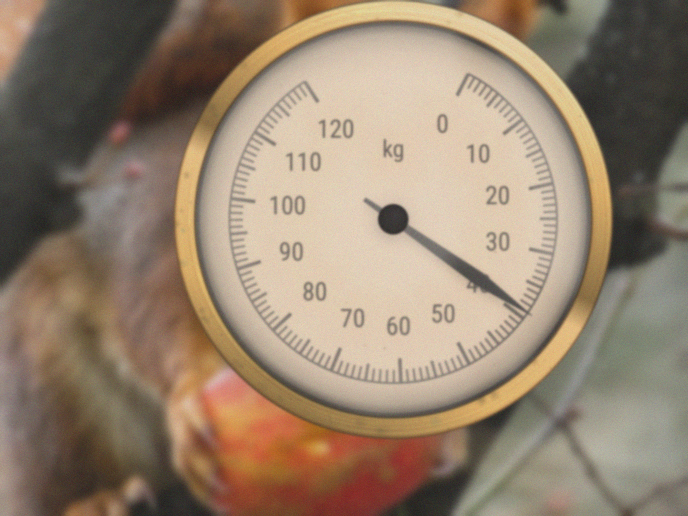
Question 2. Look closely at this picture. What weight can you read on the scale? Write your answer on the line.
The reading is 39 kg
